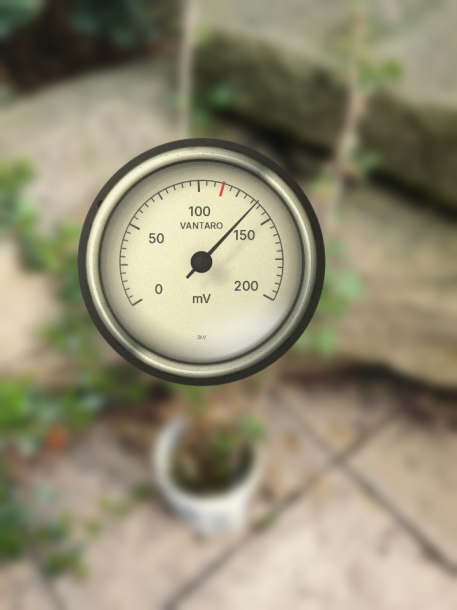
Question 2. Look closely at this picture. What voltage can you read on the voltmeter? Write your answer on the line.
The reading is 137.5 mV
